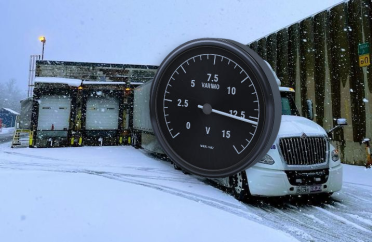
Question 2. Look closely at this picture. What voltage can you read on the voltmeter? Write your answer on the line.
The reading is 12.75 V
